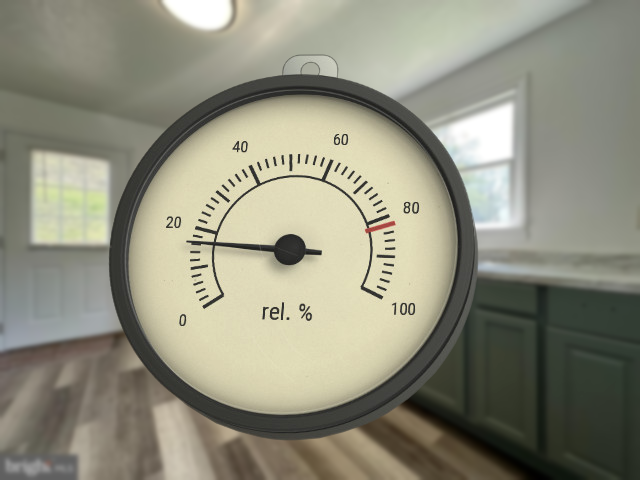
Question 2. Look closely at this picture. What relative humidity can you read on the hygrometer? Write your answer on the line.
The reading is 16 %
